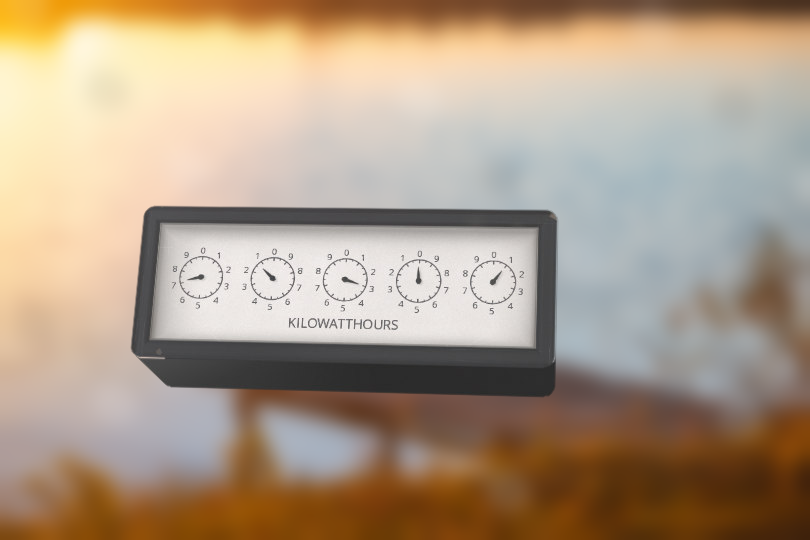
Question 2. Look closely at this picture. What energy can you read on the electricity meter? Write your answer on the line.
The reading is 71301 kWh
